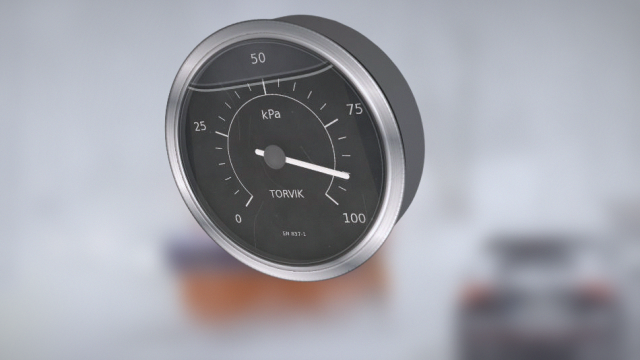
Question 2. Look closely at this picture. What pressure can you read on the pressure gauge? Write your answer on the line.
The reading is 90 kPa
